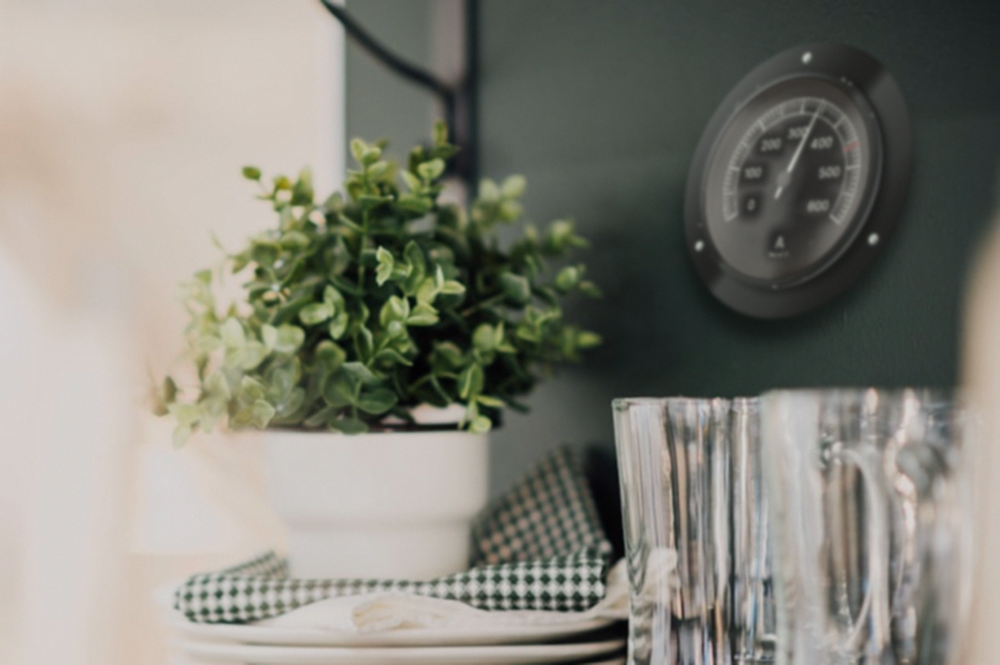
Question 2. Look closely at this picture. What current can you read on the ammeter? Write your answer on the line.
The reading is 350 A
